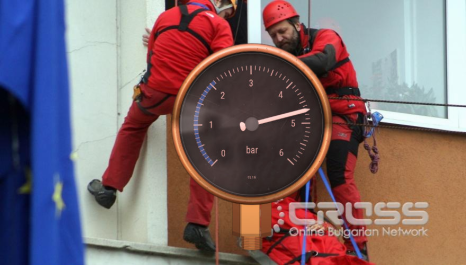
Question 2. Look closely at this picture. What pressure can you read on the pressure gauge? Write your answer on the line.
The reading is 4.7 bar
